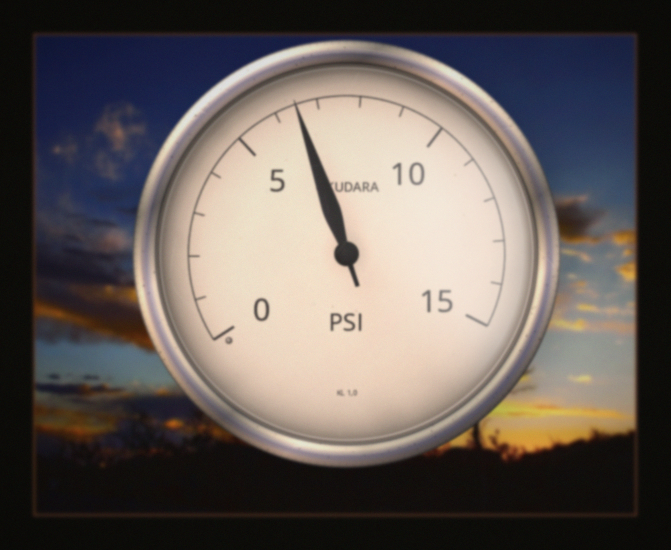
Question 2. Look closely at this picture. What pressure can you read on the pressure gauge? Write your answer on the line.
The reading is 6.5 psi
